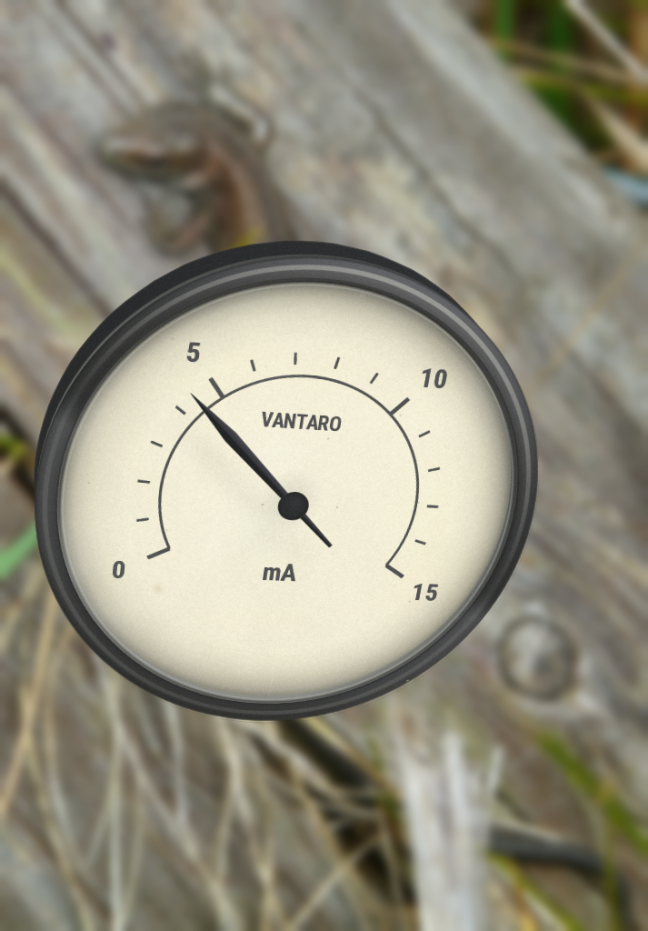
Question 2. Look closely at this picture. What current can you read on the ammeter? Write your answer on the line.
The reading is 4.5 mA
